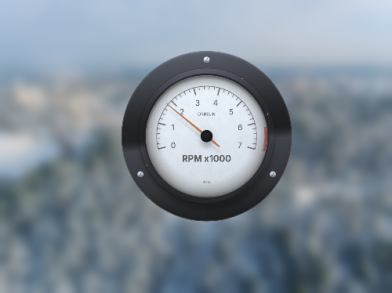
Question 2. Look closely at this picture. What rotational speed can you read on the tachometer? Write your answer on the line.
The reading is 1800 rpm
